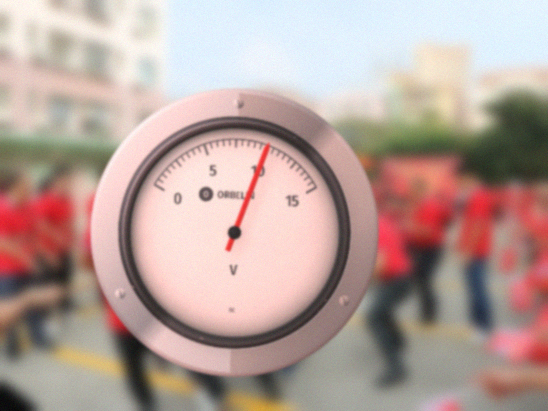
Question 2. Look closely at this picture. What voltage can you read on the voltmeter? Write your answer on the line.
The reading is 10 V
